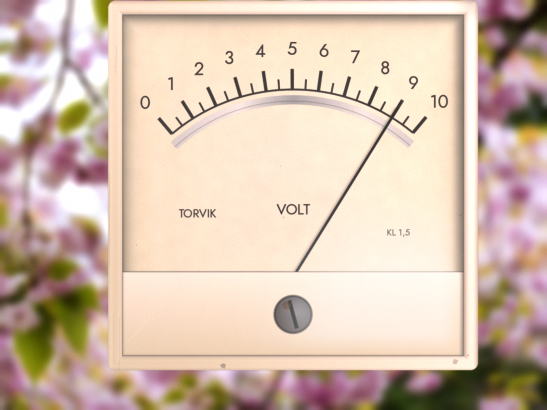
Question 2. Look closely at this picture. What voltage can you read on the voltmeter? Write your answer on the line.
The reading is 9 V
